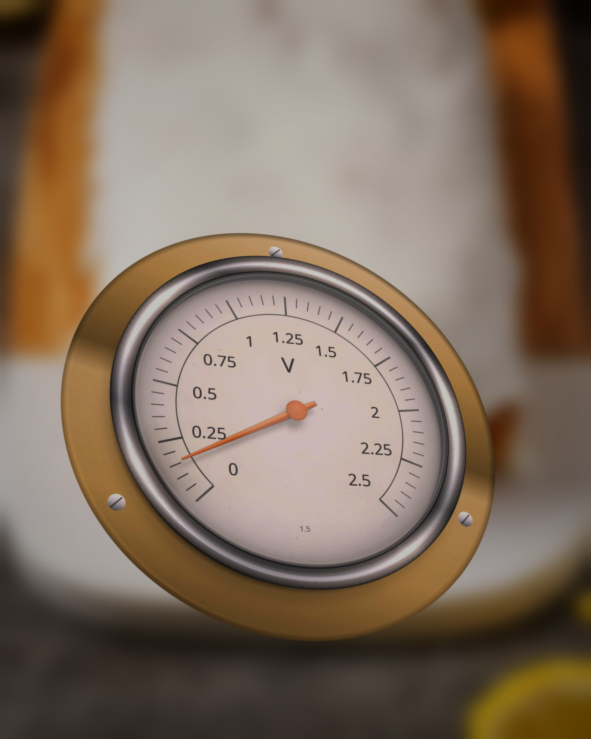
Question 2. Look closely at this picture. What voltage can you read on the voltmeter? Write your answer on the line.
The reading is 0.15 V
